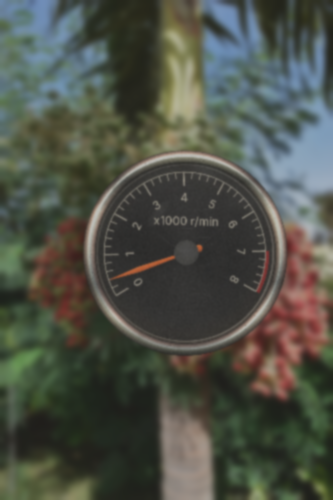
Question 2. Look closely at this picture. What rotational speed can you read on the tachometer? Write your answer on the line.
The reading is 400 rpm
